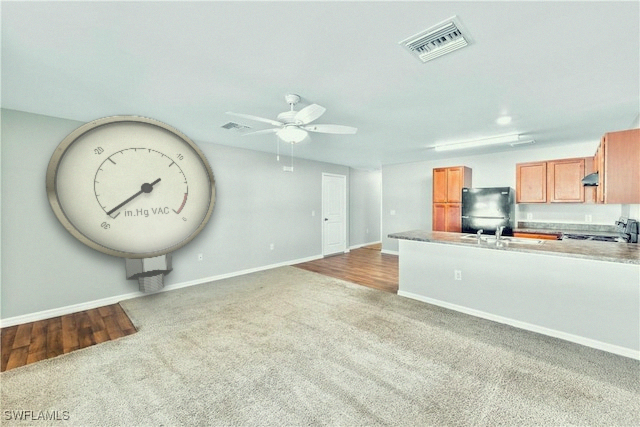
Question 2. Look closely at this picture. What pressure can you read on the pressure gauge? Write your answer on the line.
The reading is -29 inHg
